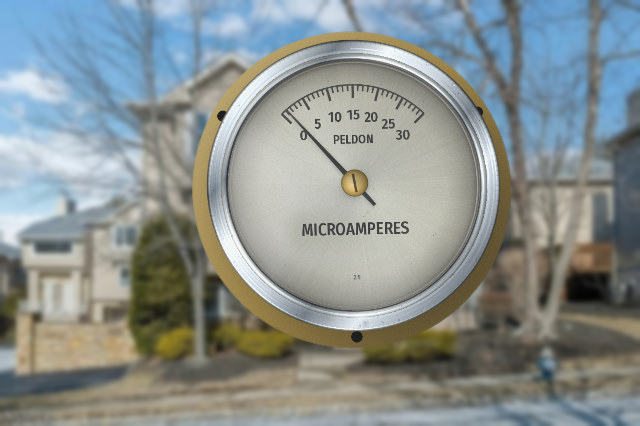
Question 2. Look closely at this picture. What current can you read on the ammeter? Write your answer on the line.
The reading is 1 µA
